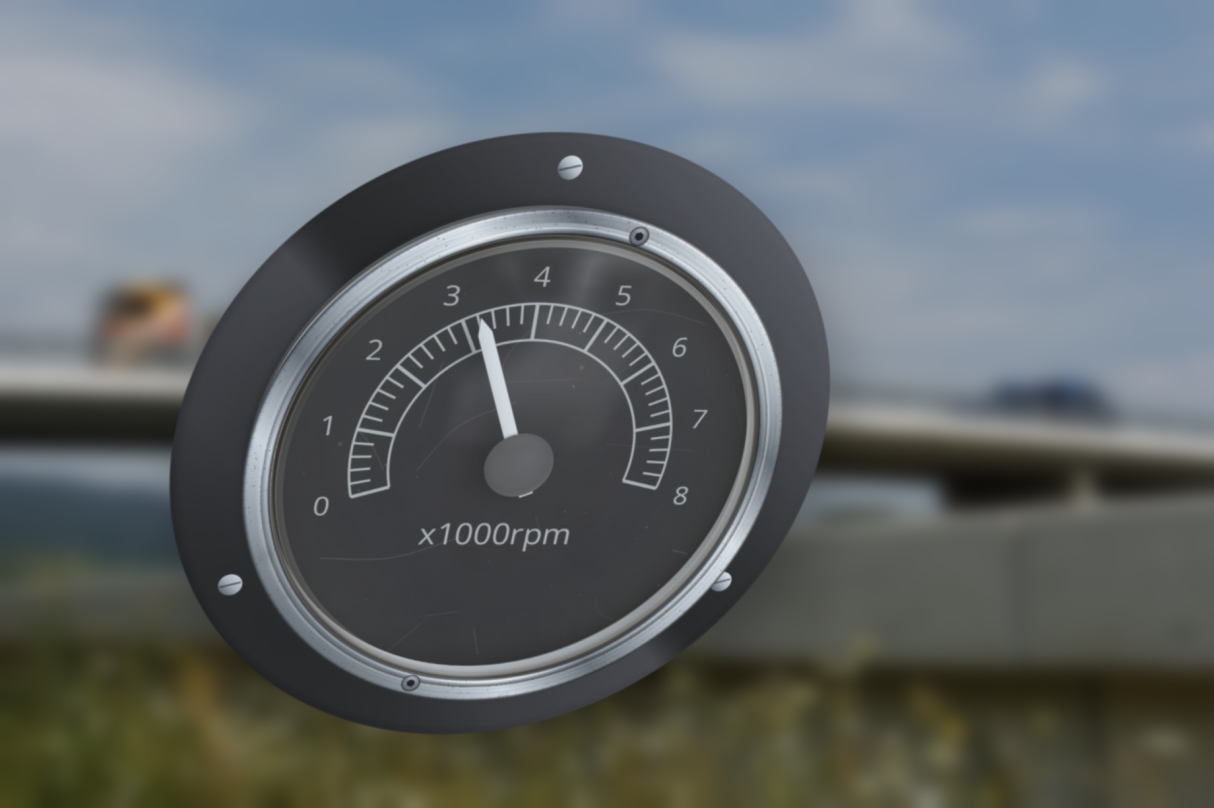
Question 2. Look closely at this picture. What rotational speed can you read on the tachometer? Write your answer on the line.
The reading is 3200 rpm
